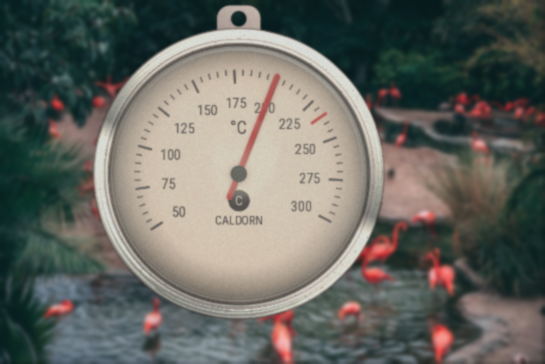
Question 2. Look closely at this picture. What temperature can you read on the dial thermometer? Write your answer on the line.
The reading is 200 °C
